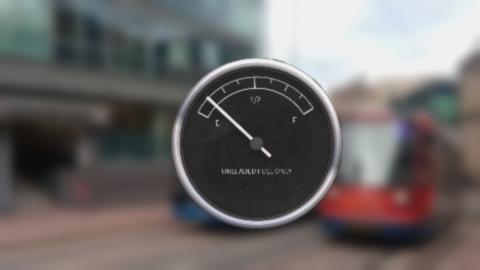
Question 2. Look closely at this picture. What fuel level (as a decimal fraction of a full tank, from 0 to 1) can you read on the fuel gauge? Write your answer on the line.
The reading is 0.125
